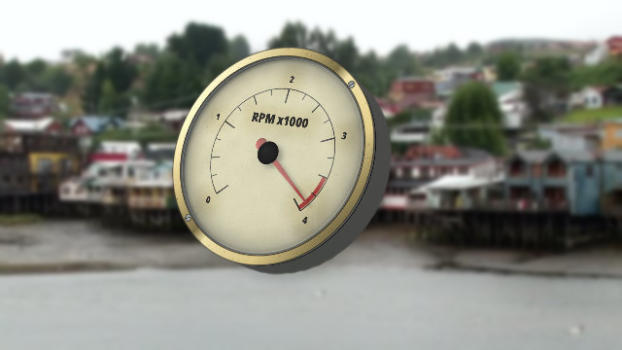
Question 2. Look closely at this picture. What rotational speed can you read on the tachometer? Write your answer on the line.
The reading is 3875 rpm
